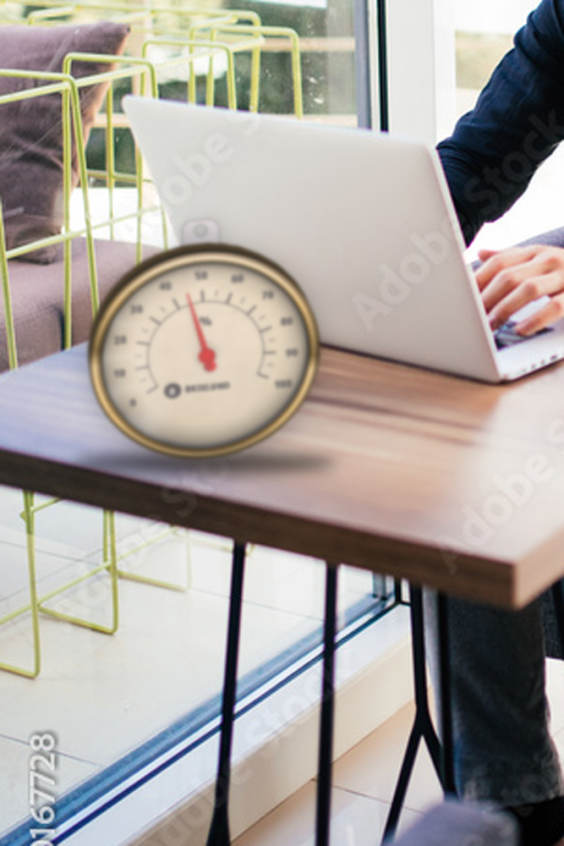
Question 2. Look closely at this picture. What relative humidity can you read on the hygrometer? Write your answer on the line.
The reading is 45 %
